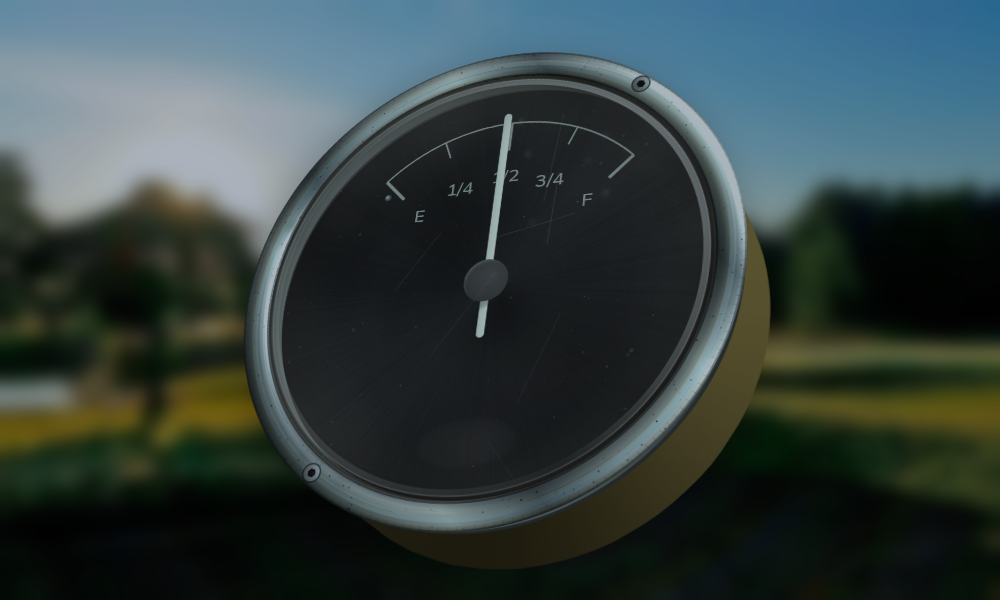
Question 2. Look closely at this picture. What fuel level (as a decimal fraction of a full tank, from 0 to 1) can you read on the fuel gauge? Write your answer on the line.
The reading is 0.5
